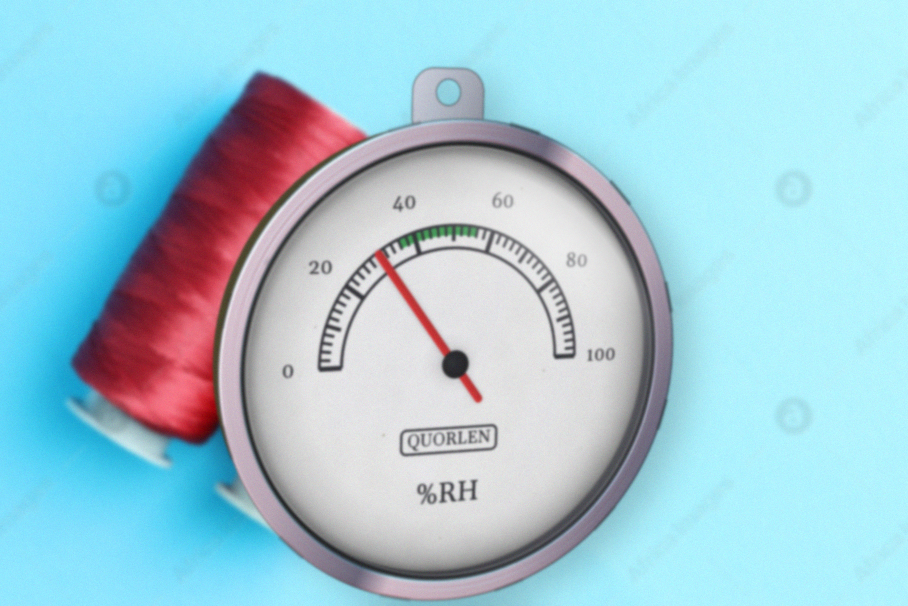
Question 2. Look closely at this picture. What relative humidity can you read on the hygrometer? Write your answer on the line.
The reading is 30 %
